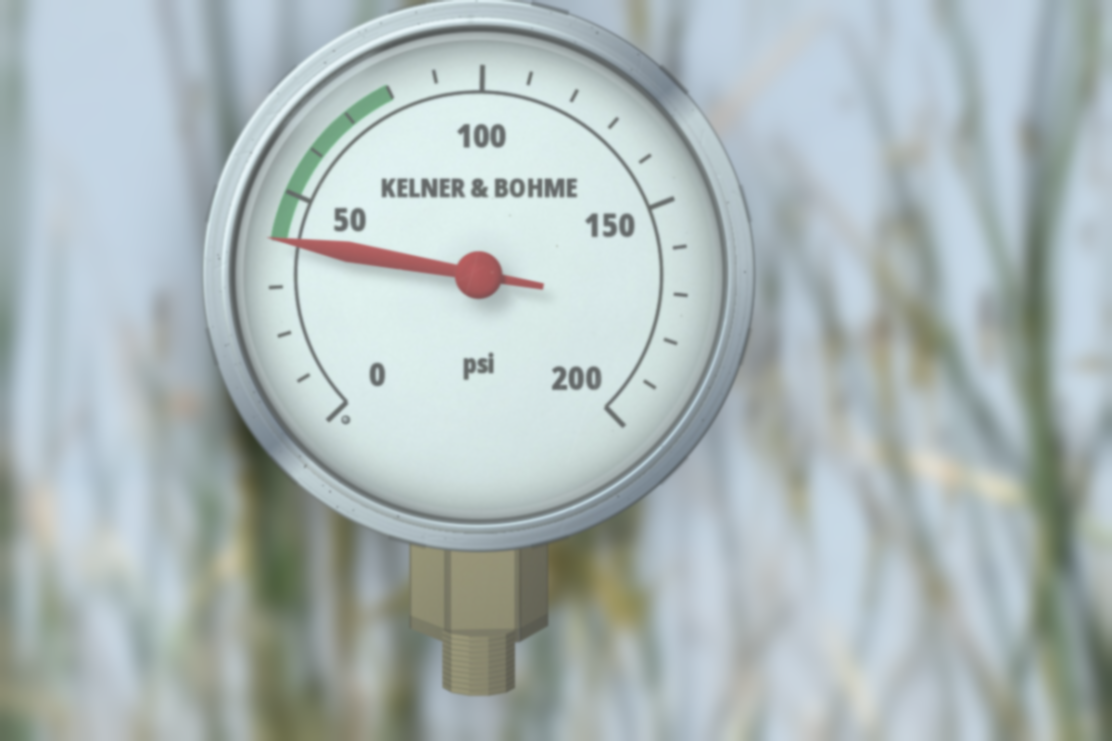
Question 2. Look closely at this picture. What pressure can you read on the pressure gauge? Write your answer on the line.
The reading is 40 psi
